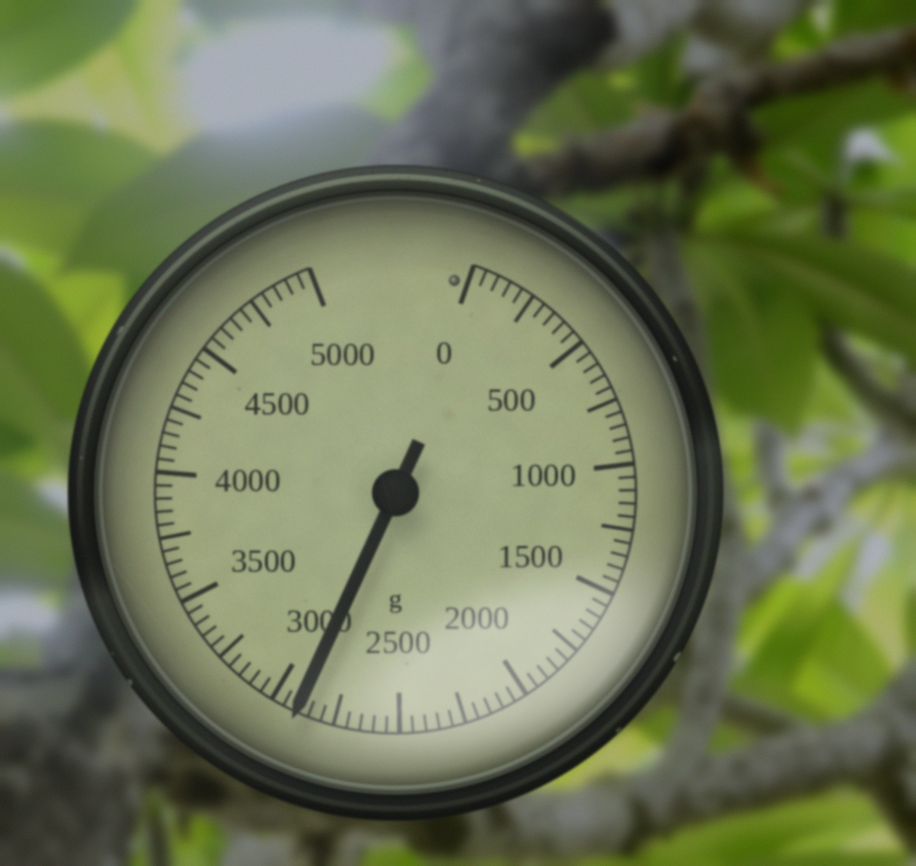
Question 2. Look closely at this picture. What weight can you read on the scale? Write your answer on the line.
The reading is 2900 g
